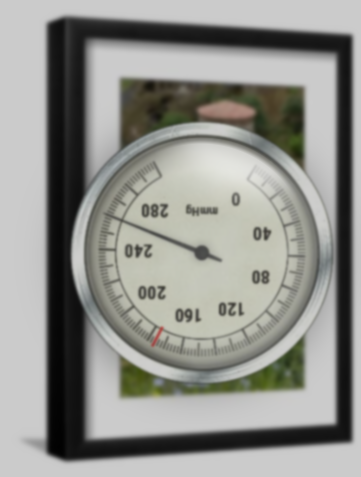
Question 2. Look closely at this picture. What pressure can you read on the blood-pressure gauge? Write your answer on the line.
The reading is 260 mmHg
